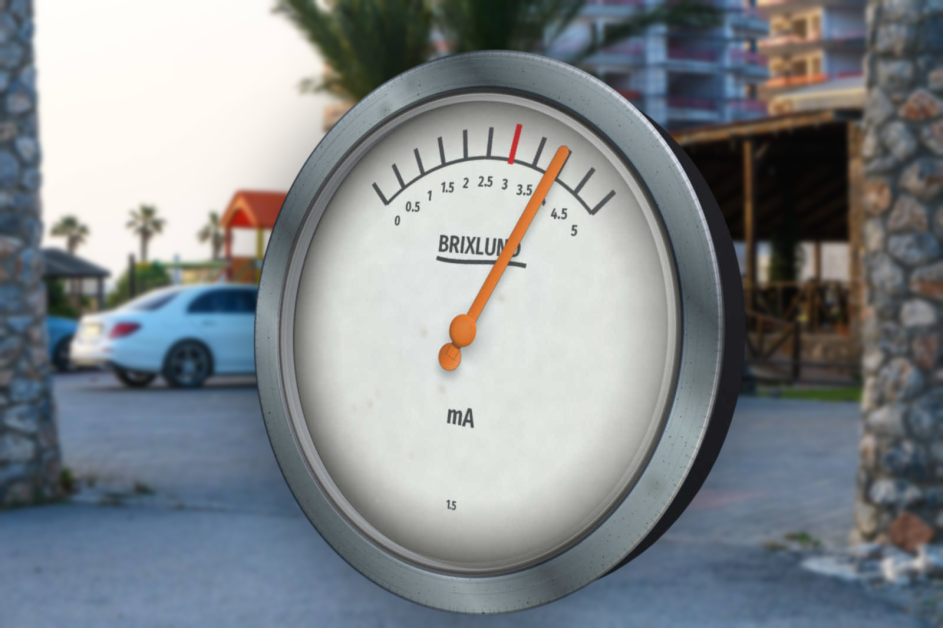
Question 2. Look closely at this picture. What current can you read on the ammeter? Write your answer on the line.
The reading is 4 mA
